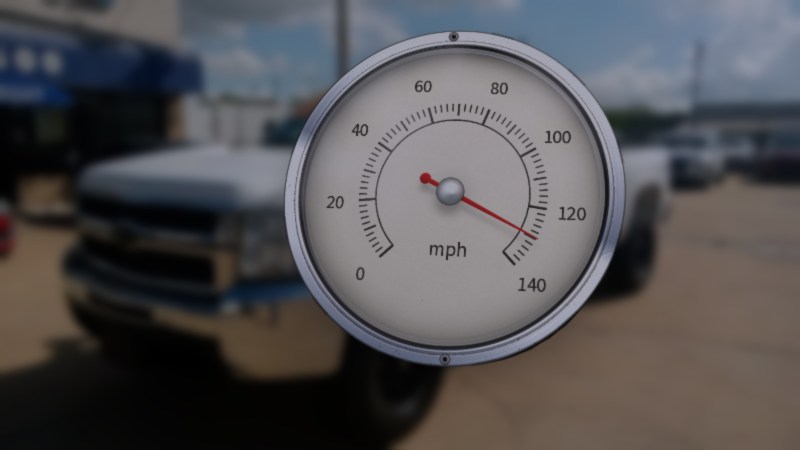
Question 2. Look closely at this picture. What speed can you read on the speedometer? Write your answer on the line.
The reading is 130 mph
